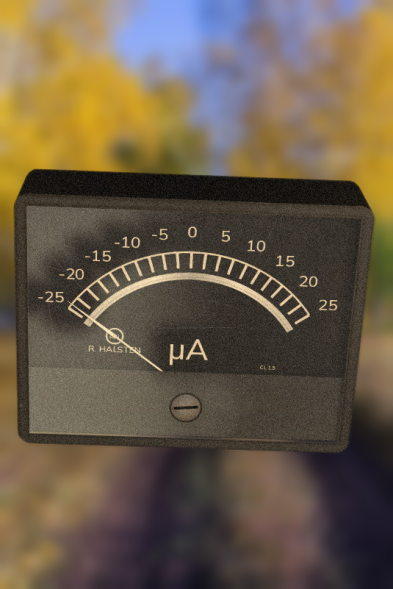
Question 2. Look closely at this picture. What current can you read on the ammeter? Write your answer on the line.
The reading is -23.75 µA
